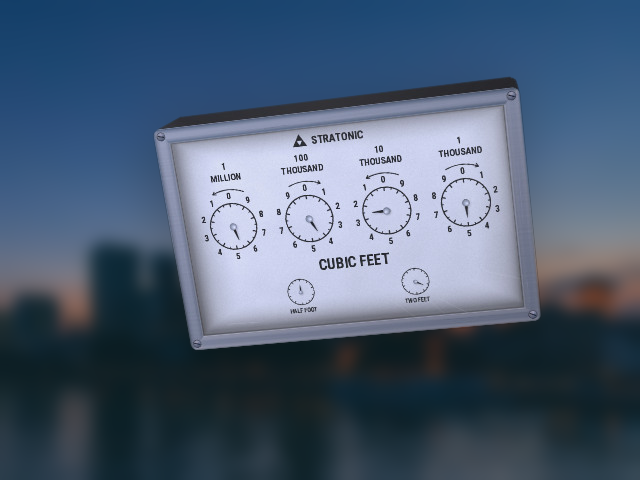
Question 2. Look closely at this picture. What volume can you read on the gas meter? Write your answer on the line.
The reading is 542500 ft³
